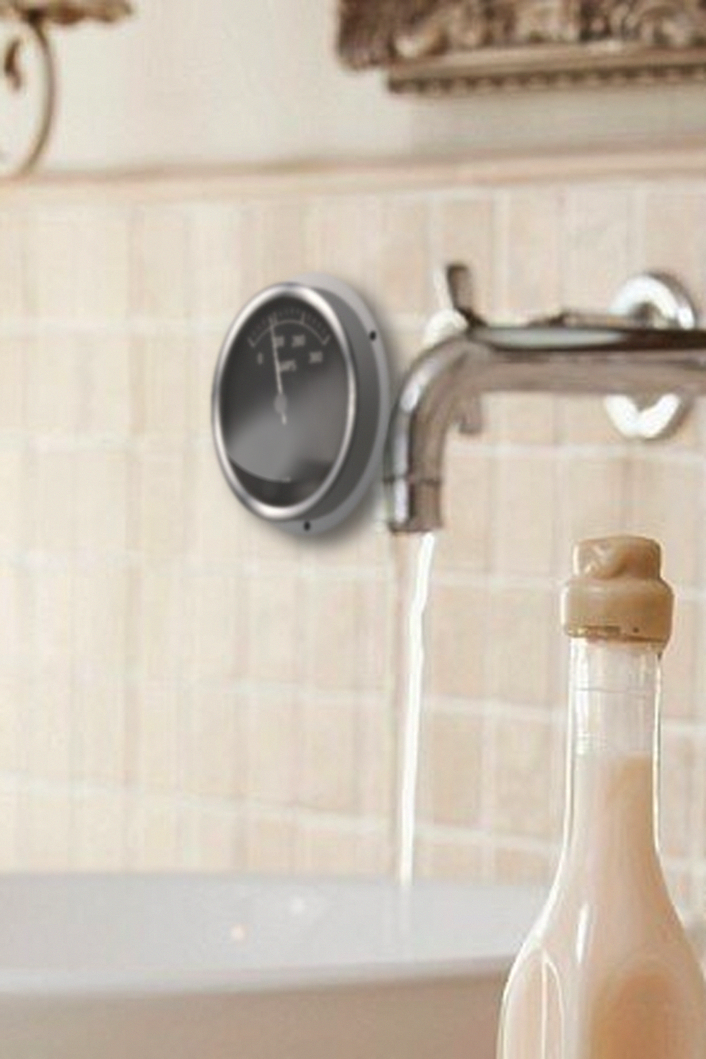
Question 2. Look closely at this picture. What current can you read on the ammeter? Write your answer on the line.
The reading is 100 A
